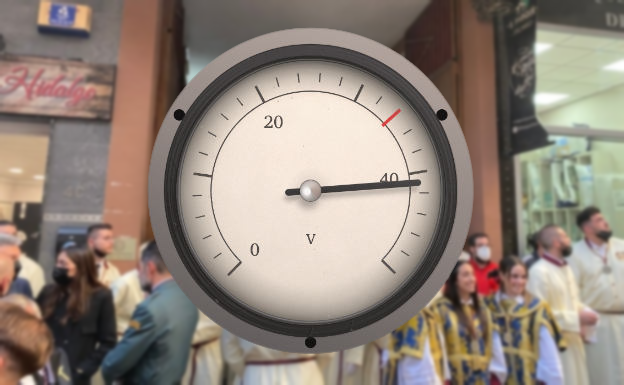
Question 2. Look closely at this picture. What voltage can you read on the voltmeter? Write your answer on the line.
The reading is 41 V
